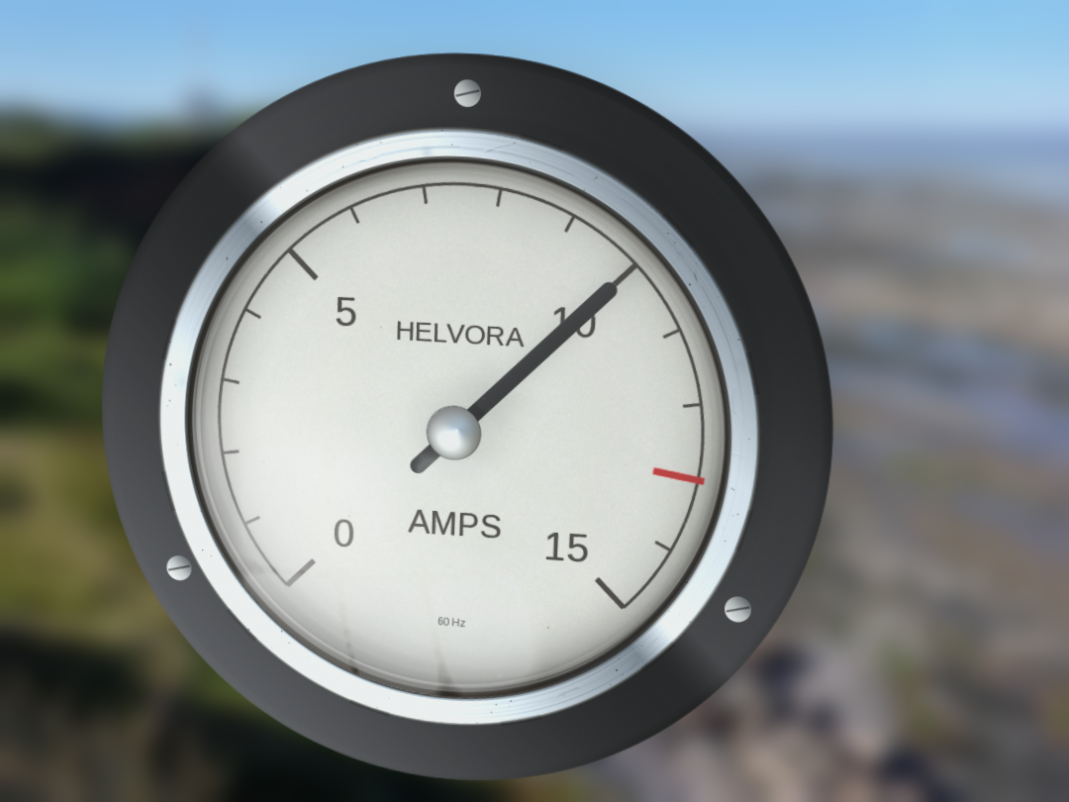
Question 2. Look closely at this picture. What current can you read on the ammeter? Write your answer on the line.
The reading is 10 A
